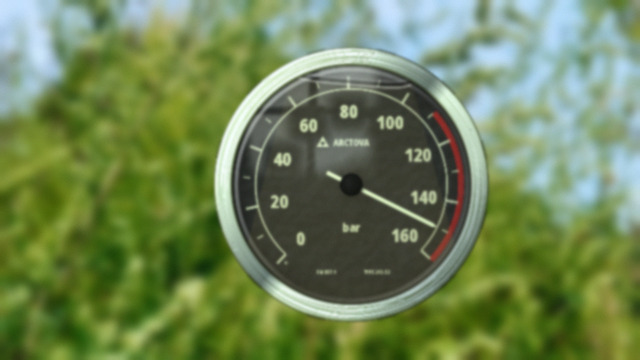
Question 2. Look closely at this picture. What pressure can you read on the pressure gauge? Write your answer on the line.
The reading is 150 bar
